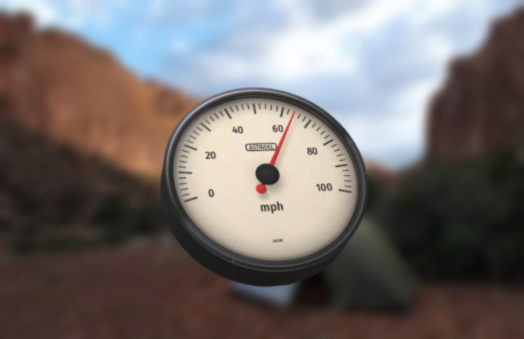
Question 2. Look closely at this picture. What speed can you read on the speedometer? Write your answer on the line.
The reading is 64 mph
